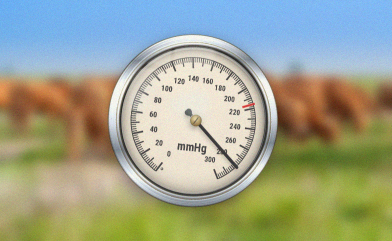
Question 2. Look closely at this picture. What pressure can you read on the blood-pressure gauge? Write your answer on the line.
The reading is 280 mmHg
